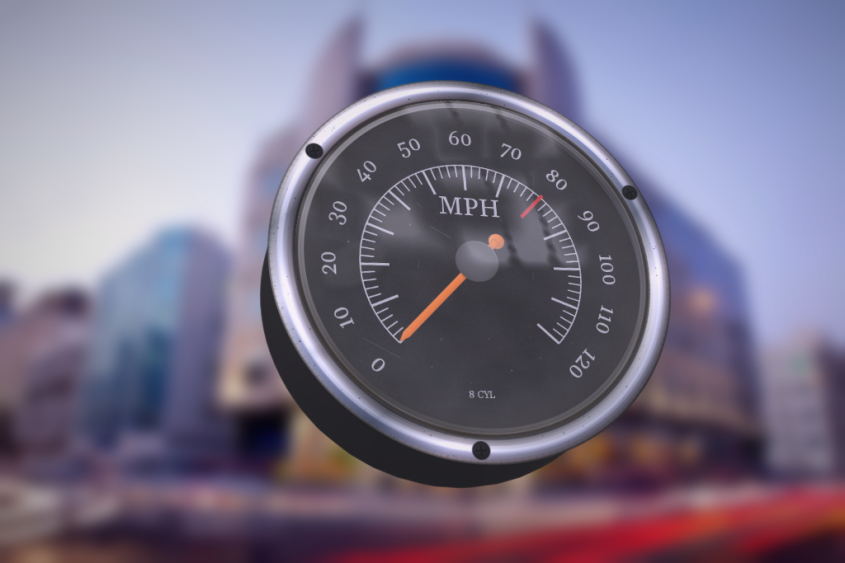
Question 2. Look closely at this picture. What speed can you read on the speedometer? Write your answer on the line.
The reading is 0 mph
